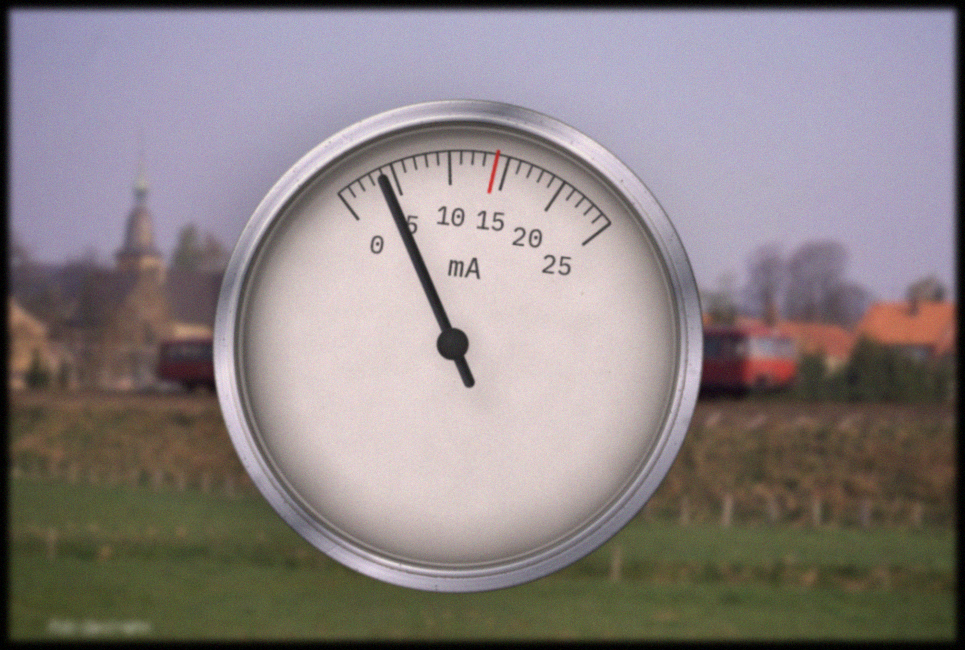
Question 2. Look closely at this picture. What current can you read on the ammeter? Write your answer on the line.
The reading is 4 mA
